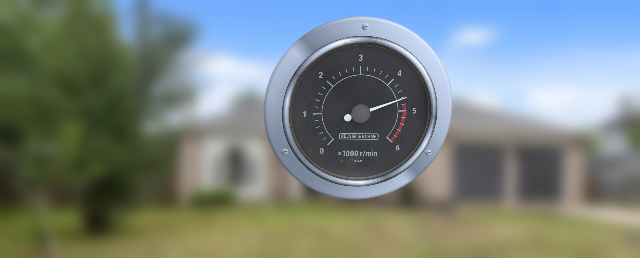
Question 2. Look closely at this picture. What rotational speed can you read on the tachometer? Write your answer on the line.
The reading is 4600 rpm
